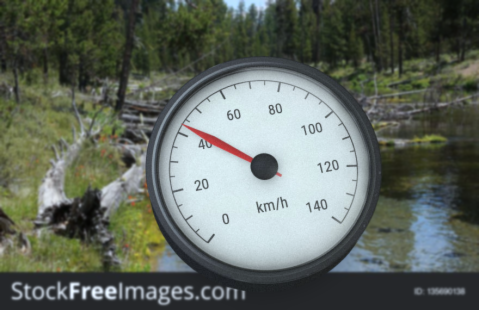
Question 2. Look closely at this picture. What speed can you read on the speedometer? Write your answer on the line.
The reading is 42.5 km/h
